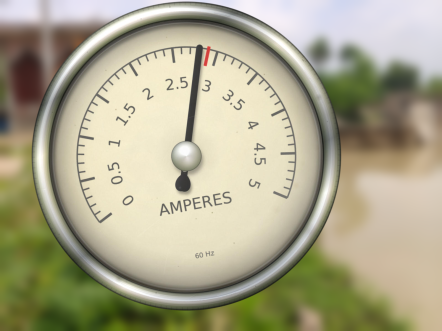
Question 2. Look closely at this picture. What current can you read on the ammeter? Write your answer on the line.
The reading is 2.8 A
